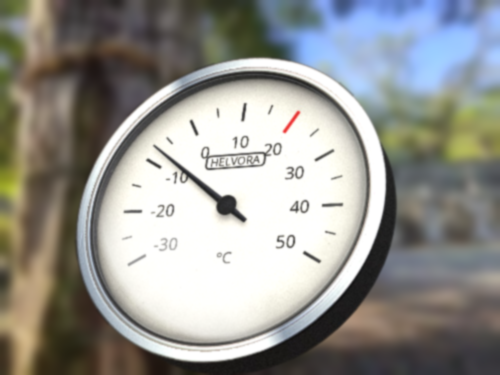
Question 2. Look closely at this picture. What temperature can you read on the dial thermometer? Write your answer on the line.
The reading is -7.5 °C
